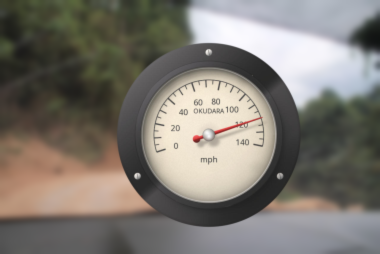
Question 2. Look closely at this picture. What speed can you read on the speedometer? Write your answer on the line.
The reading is 120 mph
